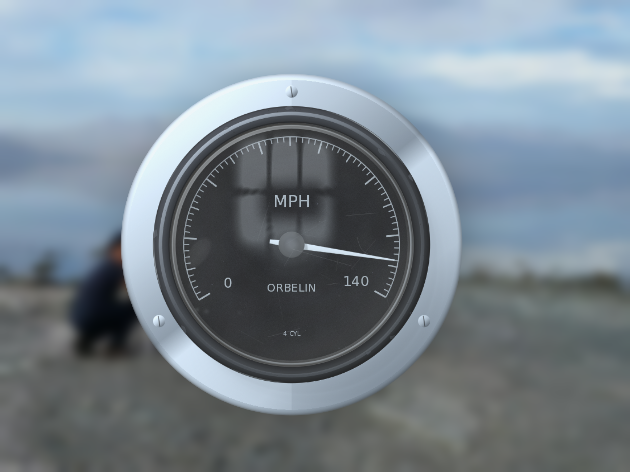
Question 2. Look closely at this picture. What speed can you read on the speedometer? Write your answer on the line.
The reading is 128 mph
